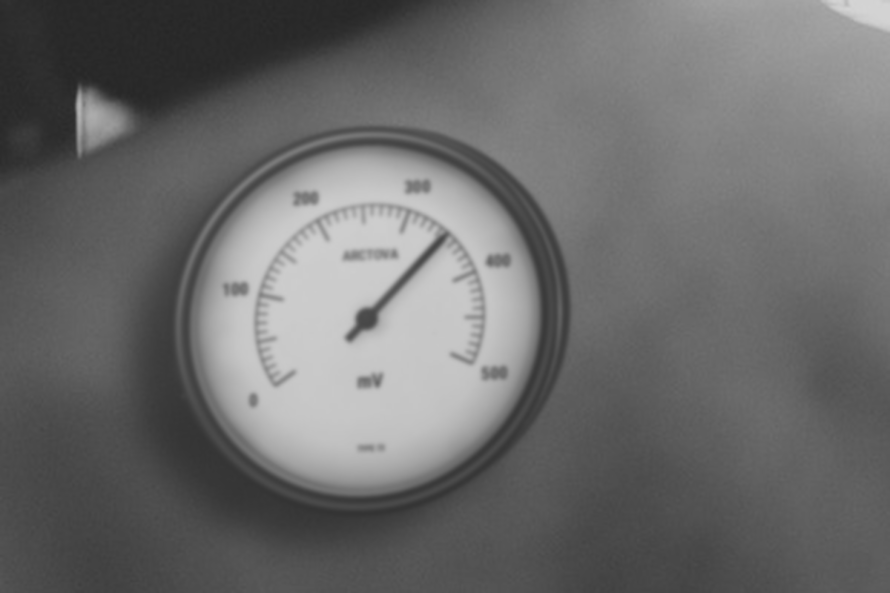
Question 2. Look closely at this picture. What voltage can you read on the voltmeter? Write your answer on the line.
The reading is 350 mV
